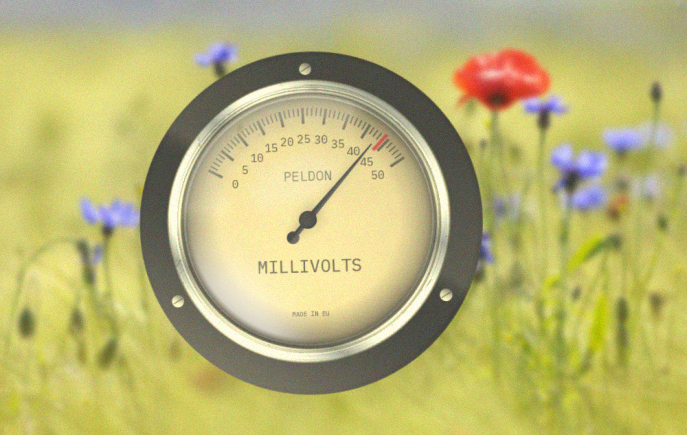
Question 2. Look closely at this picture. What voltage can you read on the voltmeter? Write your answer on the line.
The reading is 43 mV
